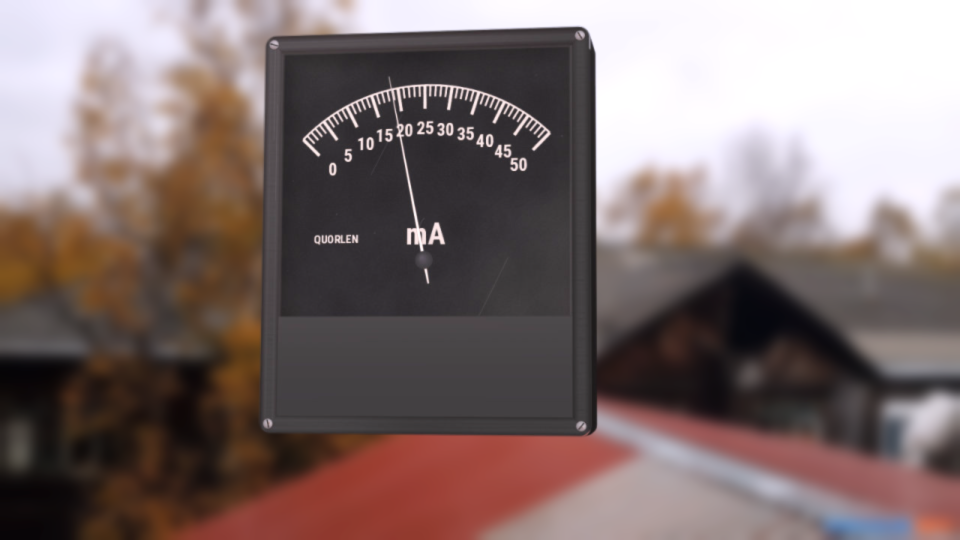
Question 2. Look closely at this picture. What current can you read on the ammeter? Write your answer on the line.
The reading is 19 mA
